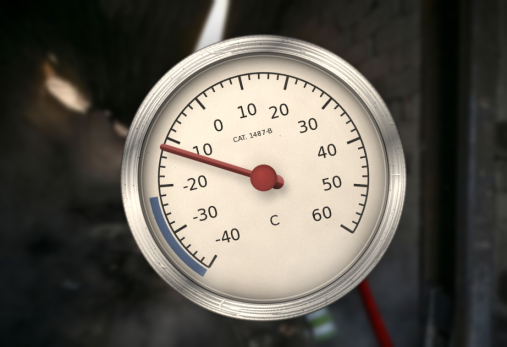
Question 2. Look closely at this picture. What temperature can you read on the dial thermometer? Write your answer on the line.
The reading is -12 °C
